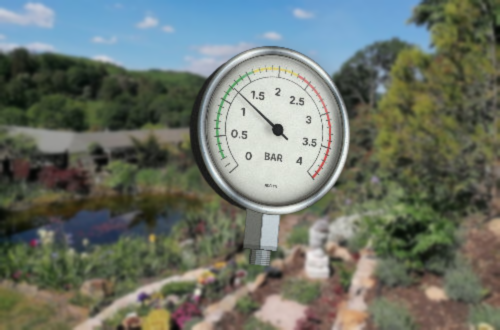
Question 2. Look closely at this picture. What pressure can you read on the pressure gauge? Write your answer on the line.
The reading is 1.2 bar
